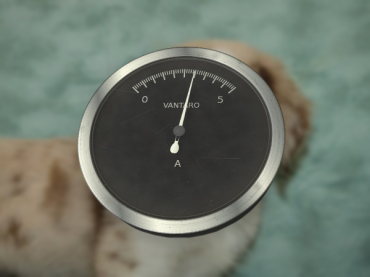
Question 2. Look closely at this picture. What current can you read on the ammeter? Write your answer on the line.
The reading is 3 A
